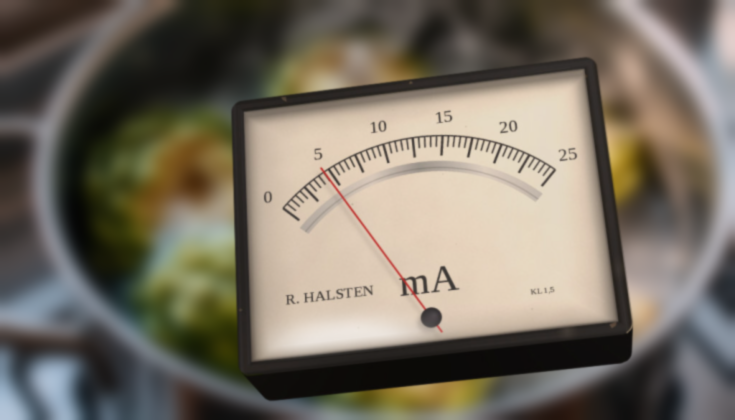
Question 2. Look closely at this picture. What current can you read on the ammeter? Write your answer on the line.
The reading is 4.5 mA
